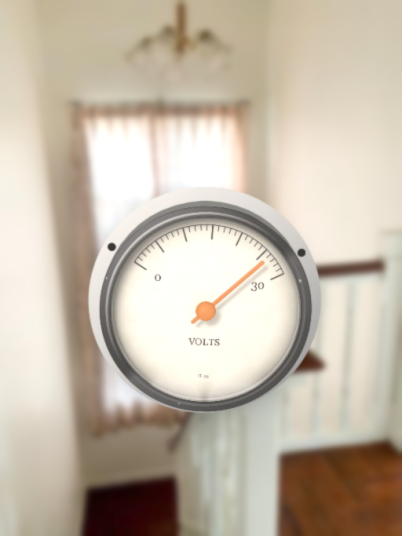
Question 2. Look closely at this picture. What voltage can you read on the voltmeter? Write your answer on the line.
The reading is 26 V
